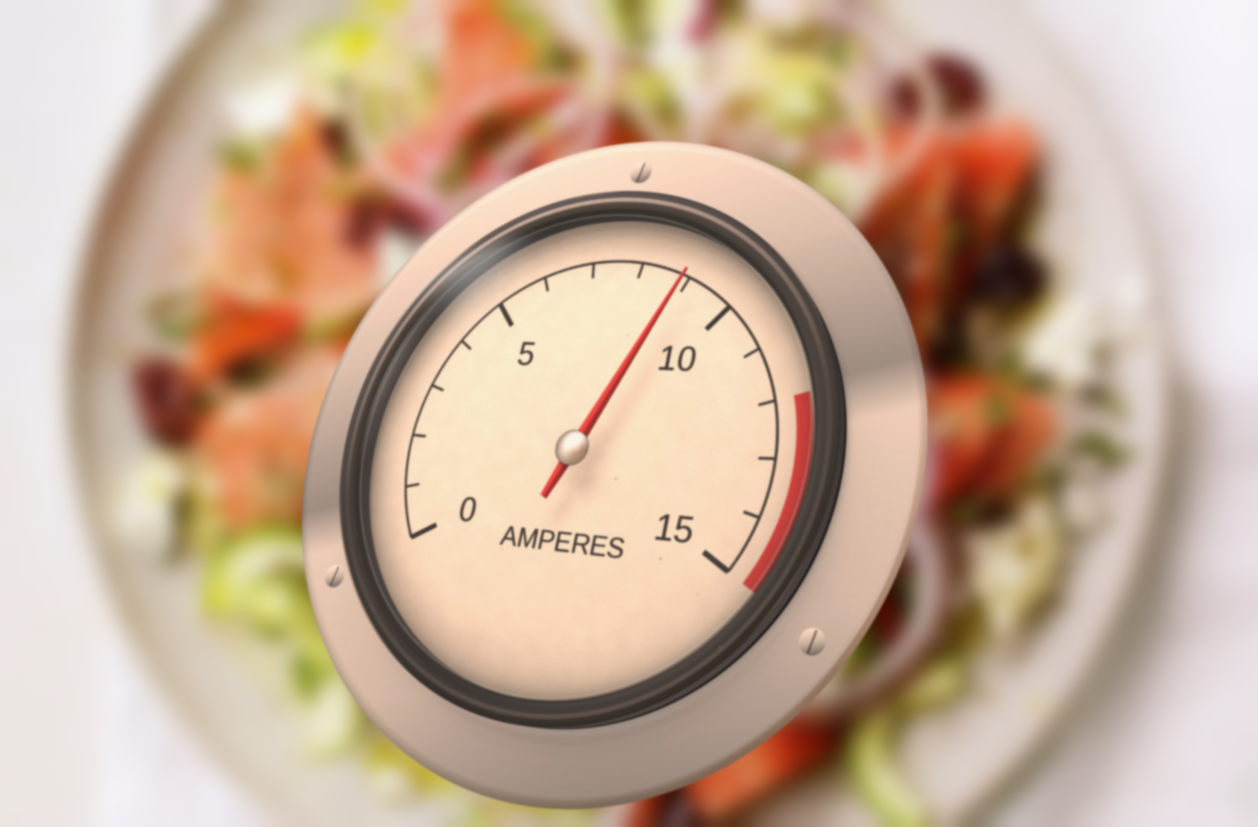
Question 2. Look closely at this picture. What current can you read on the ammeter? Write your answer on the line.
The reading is 9 A
